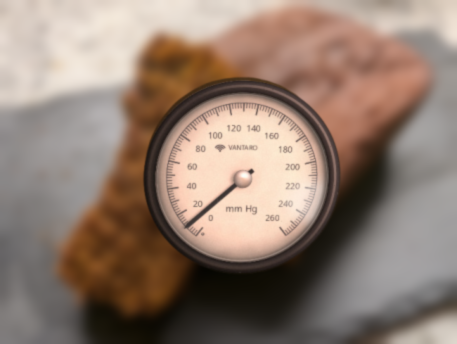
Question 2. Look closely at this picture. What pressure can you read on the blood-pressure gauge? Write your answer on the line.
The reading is 10 mmHg
